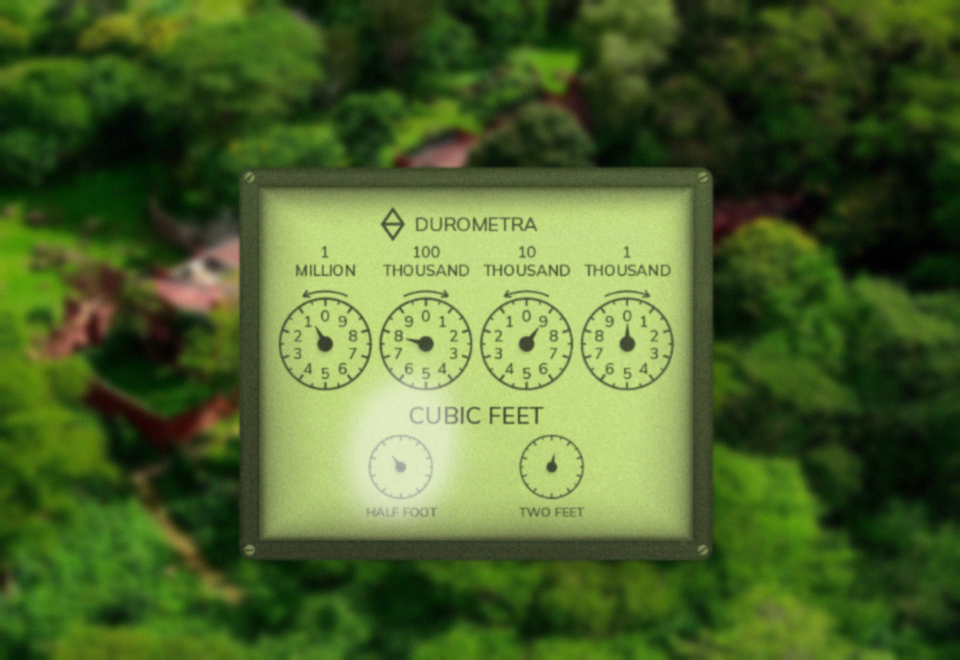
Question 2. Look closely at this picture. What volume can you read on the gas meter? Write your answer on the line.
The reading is 79000 ft³
